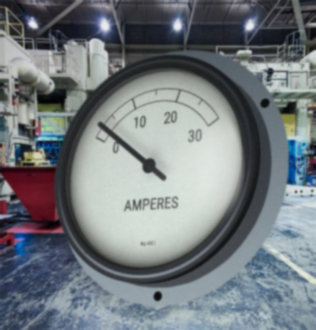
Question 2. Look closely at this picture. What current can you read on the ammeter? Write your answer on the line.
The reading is 2.5 A
